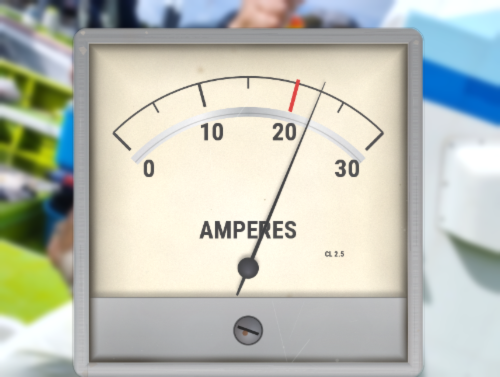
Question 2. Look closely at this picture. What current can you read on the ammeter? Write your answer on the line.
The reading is 22.5 A
